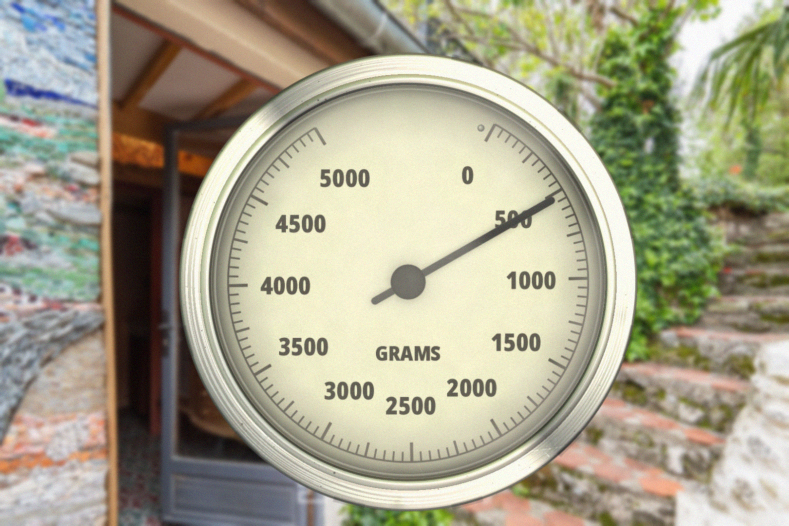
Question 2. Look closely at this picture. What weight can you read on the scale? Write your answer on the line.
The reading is 525 g
